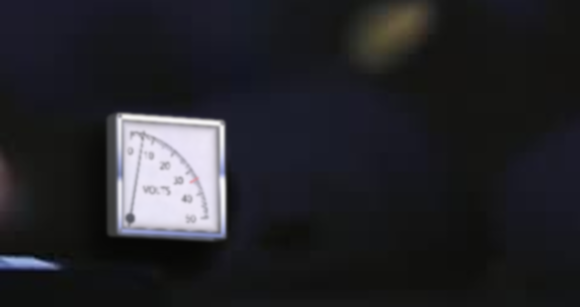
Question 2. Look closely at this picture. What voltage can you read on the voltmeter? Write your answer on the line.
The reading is 5 V
